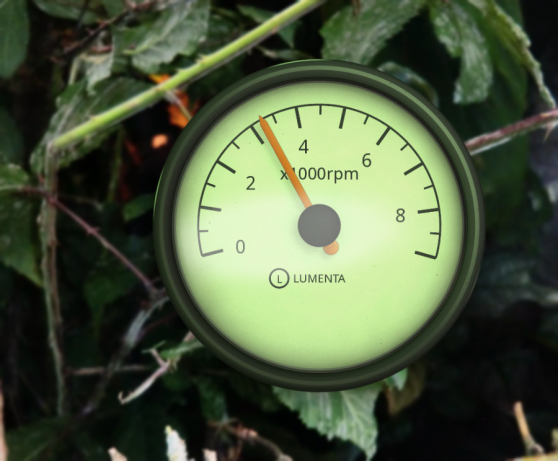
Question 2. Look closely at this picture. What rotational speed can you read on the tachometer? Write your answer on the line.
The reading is 3250 rpm
